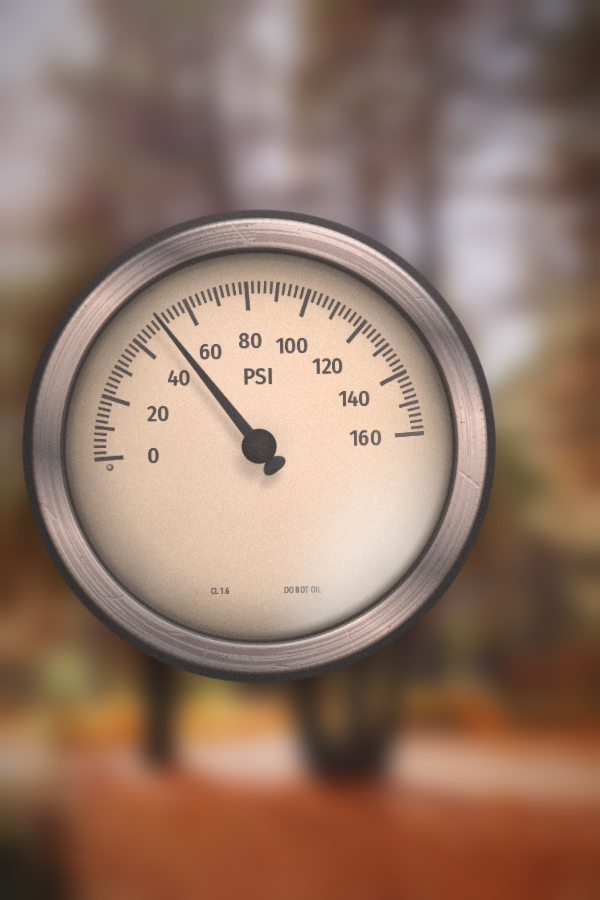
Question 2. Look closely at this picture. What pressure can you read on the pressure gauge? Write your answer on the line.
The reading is 50 psi
